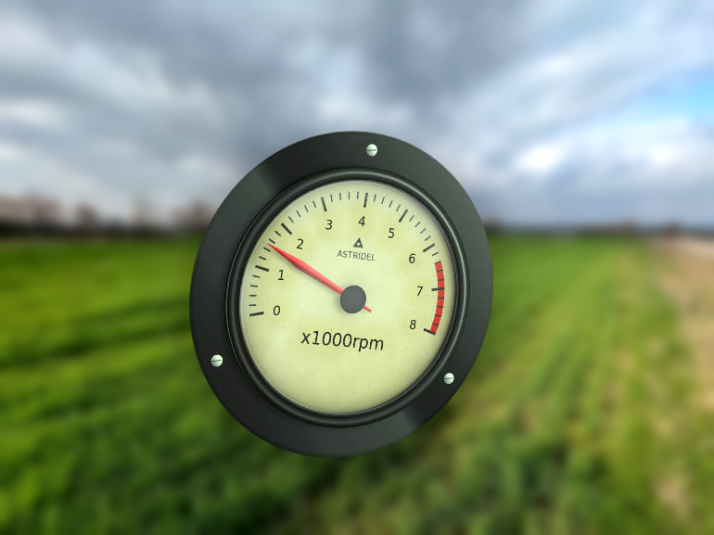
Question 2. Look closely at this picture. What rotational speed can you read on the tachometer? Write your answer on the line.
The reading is 1500 rpm
